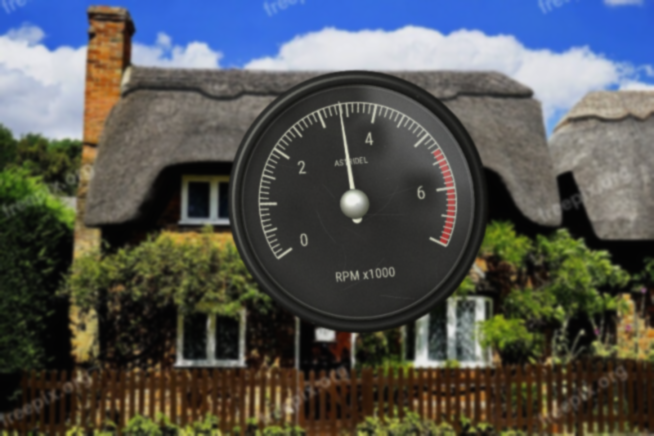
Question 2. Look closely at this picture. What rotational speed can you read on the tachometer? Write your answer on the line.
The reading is 3400 rpm
